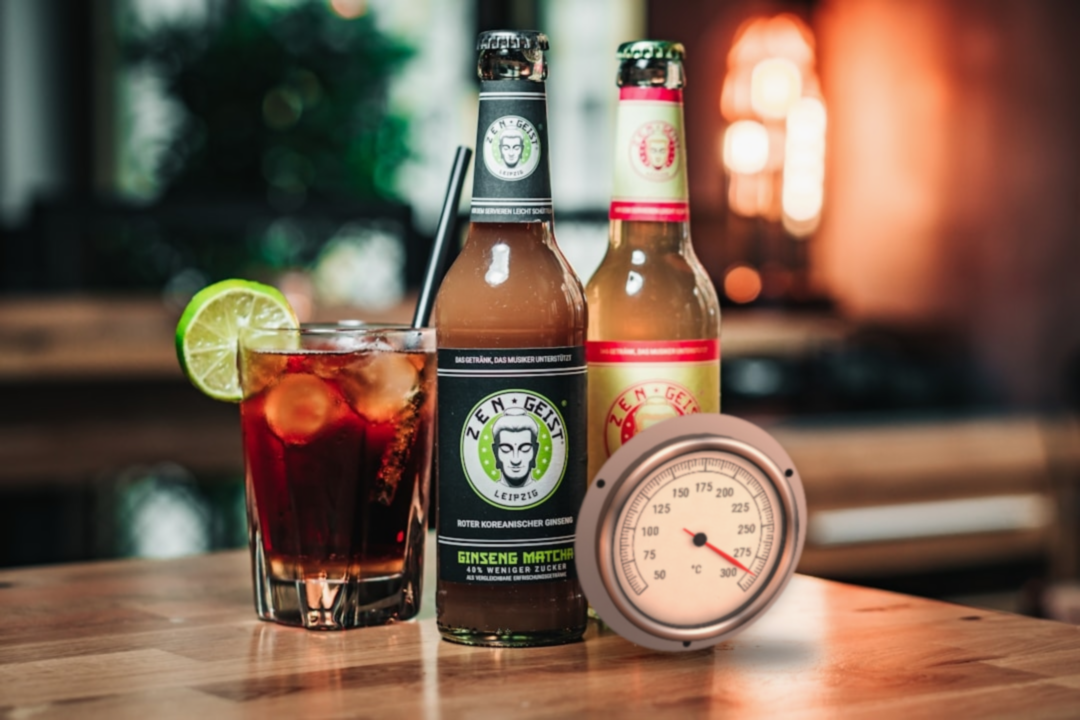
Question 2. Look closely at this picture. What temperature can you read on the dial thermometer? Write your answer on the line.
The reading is 287.5 °C
